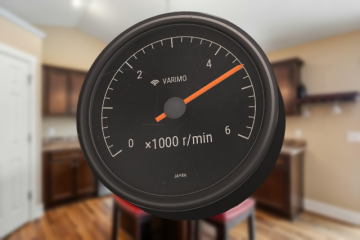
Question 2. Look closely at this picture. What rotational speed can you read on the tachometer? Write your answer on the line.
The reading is 4600 rpm
